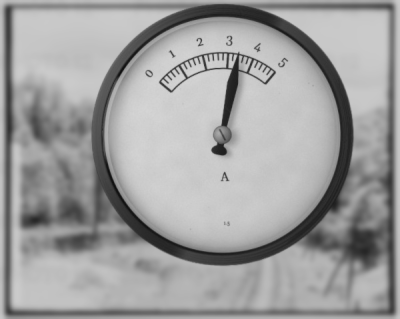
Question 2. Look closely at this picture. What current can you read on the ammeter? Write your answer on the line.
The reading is 3.4 A
